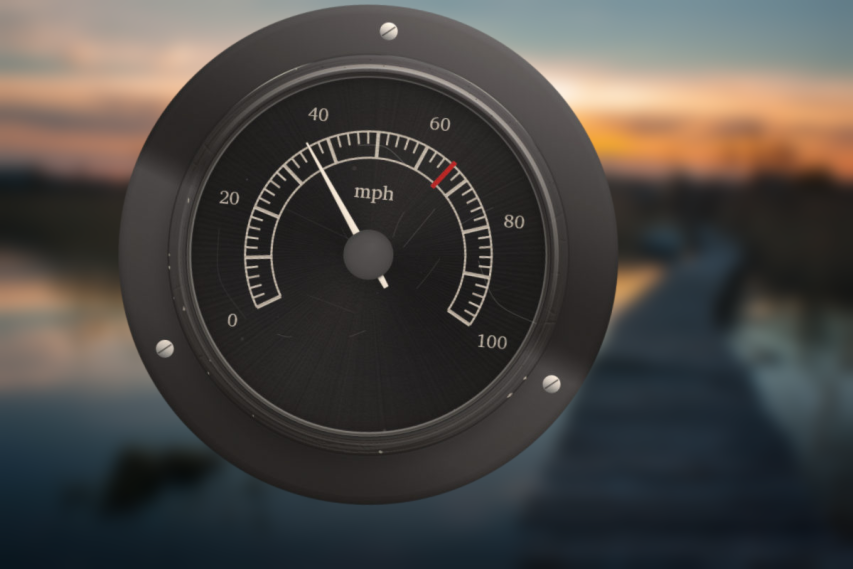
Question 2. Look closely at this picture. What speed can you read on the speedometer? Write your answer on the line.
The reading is 36 mph
